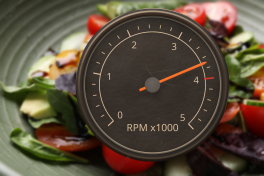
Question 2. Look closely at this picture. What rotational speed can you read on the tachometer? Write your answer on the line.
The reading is 3700 rpm
